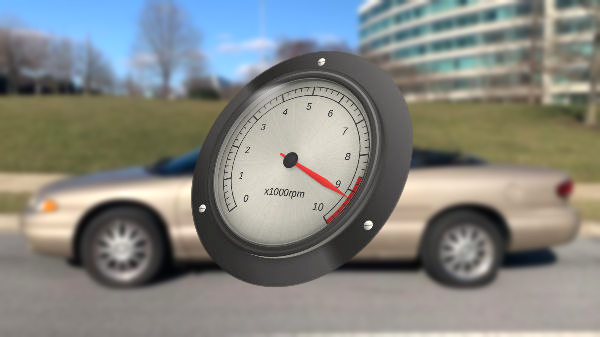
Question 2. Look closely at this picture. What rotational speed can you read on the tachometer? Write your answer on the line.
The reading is 9200 rpm
